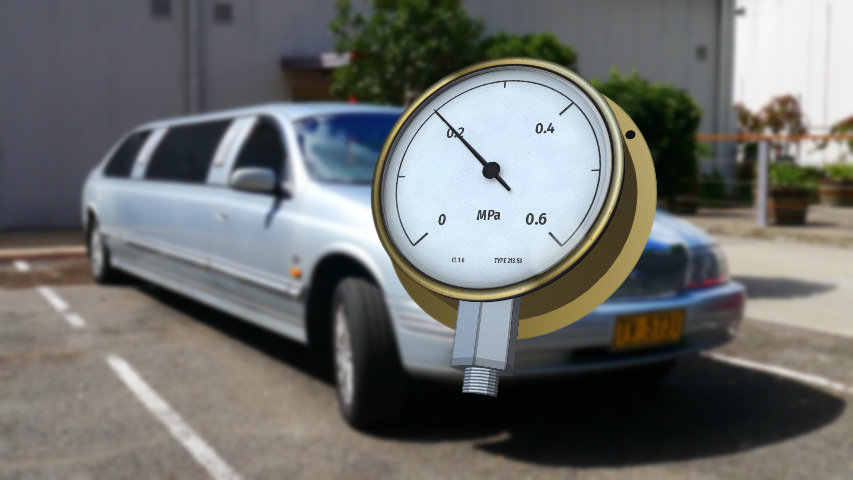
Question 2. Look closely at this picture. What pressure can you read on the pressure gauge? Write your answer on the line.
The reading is 0.2 MPa
